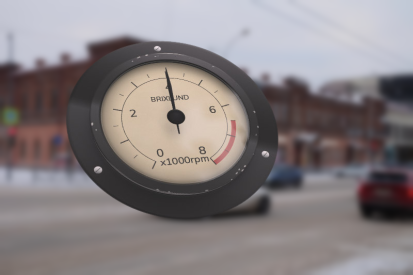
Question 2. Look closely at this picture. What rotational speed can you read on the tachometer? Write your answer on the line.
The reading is 4000 rpm
